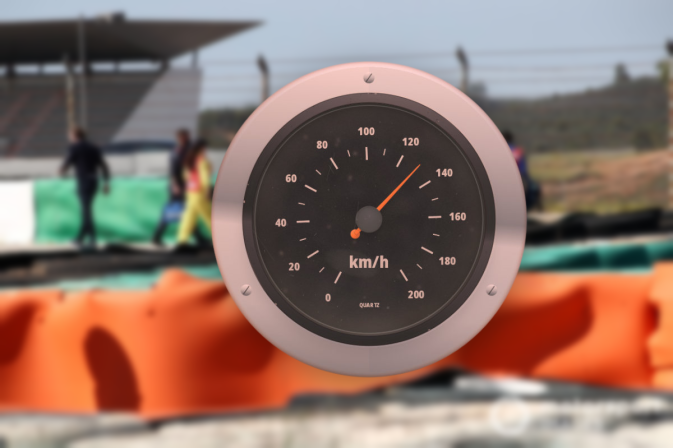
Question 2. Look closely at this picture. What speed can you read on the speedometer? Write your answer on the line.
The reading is 130 km/h
